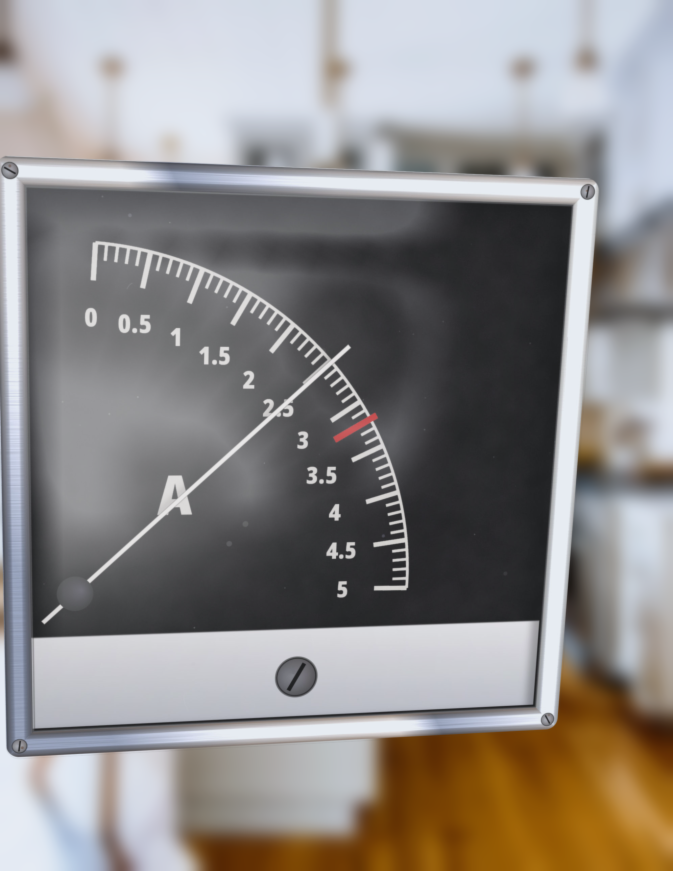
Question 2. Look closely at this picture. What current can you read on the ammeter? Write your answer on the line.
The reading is 2.5 A
